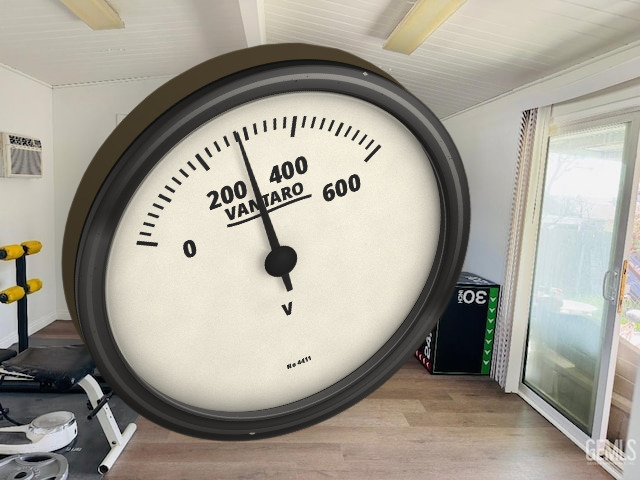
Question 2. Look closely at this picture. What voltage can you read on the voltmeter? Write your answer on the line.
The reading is 280 V
